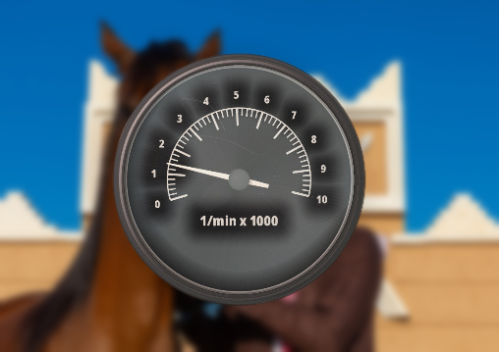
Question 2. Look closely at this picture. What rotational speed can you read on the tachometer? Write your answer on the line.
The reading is 1400 rpm
